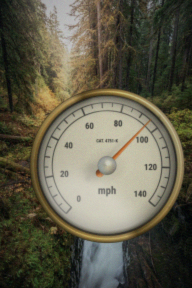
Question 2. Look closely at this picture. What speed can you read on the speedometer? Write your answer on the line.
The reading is 95 mph
